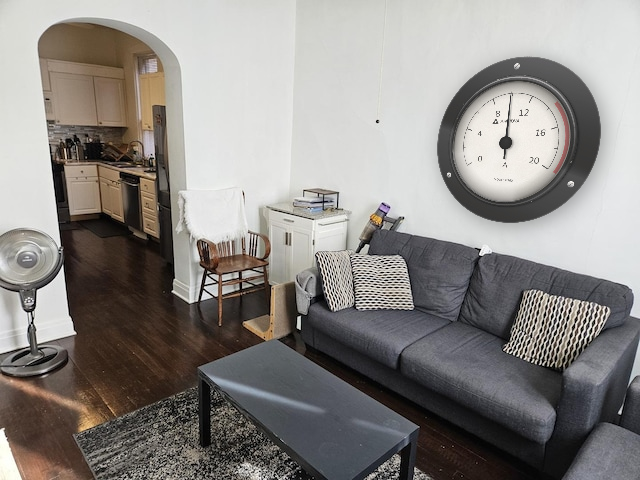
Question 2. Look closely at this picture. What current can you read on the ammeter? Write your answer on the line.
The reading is 10 A
